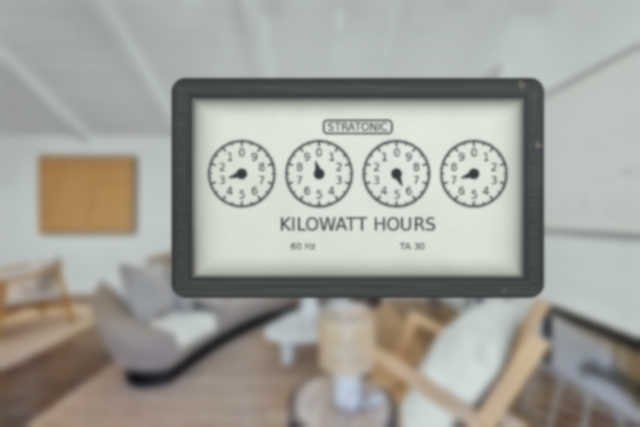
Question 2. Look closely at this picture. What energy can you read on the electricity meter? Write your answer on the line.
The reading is 2957 kWh
